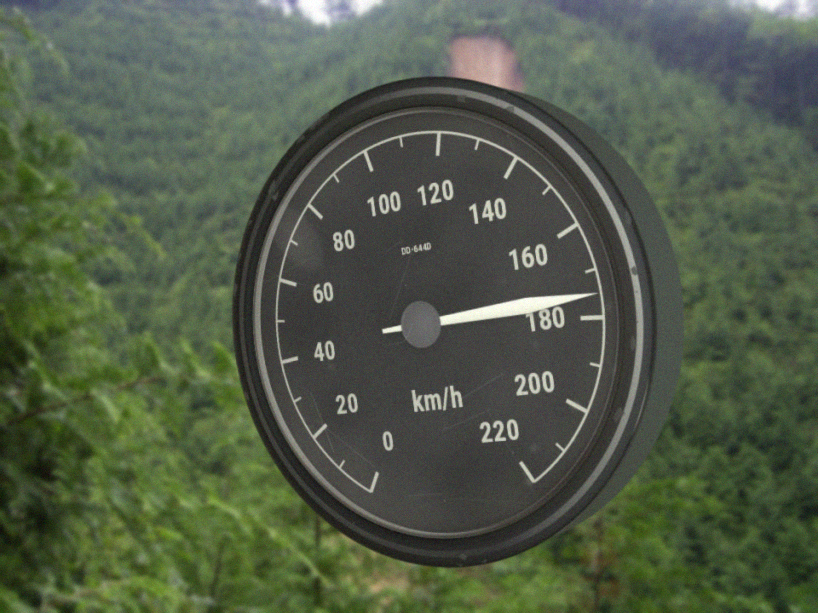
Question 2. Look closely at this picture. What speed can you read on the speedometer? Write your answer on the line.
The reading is 175 km/h
